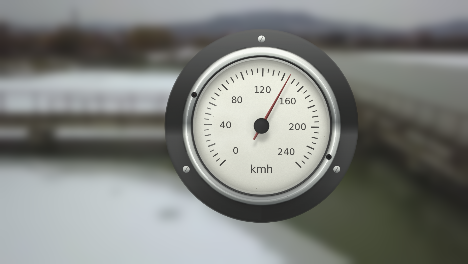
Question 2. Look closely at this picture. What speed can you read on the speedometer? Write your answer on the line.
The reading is 145 km/h
